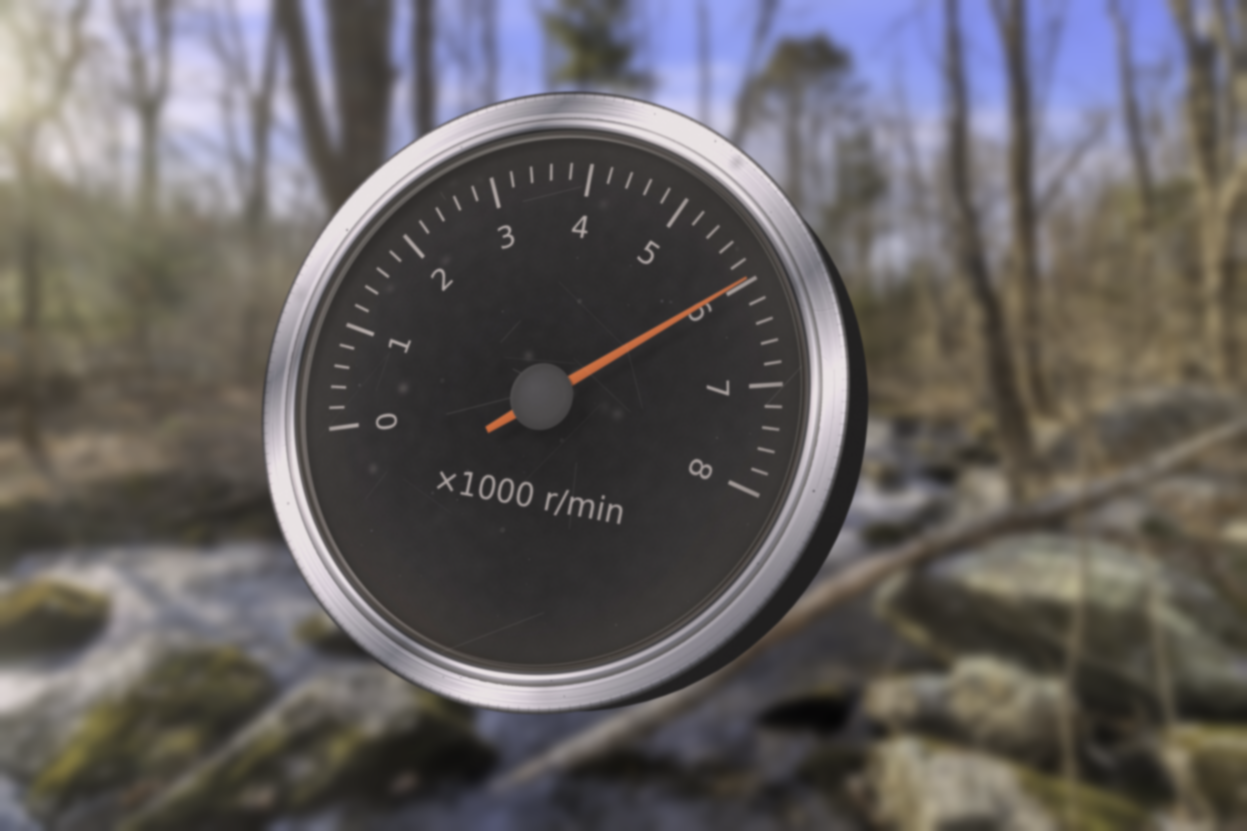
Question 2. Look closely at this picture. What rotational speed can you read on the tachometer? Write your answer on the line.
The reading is 6000 rpm
